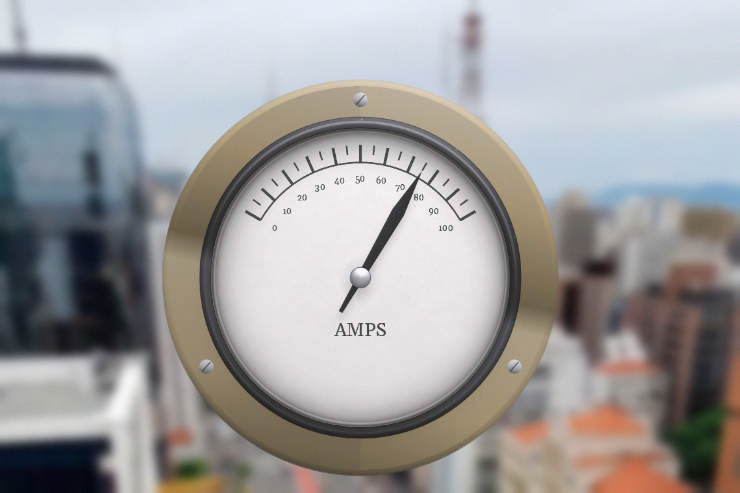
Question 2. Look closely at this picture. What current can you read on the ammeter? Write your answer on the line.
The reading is 75 A
